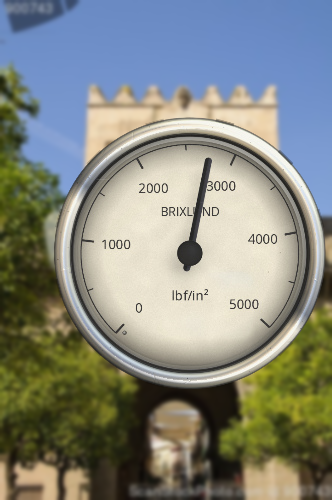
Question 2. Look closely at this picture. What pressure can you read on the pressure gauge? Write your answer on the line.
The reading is 2750 psi
